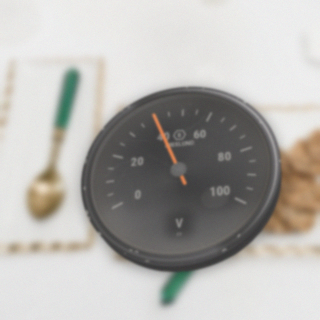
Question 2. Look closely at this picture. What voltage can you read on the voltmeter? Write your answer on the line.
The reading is 40 V
